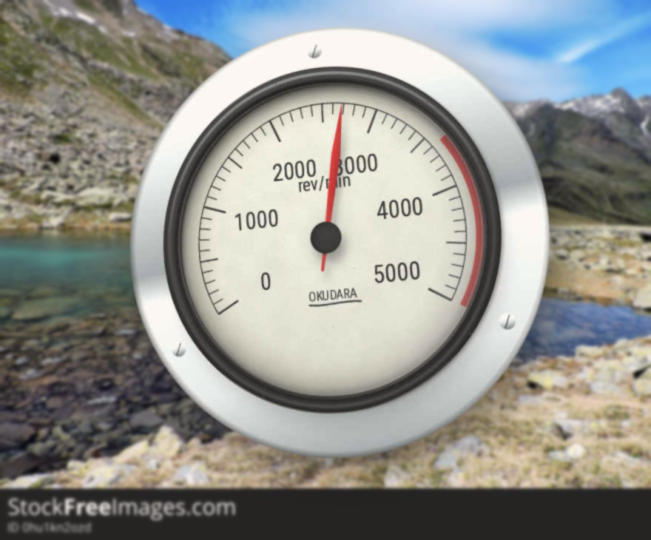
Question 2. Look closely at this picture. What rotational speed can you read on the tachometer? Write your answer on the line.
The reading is 2700 rpm
